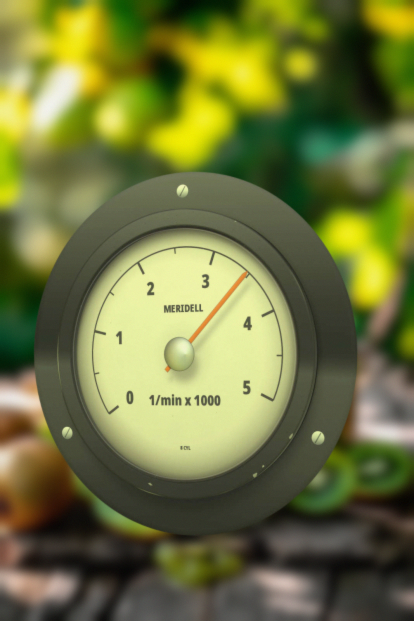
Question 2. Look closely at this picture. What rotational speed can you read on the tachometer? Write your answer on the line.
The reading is 3500 rpm
